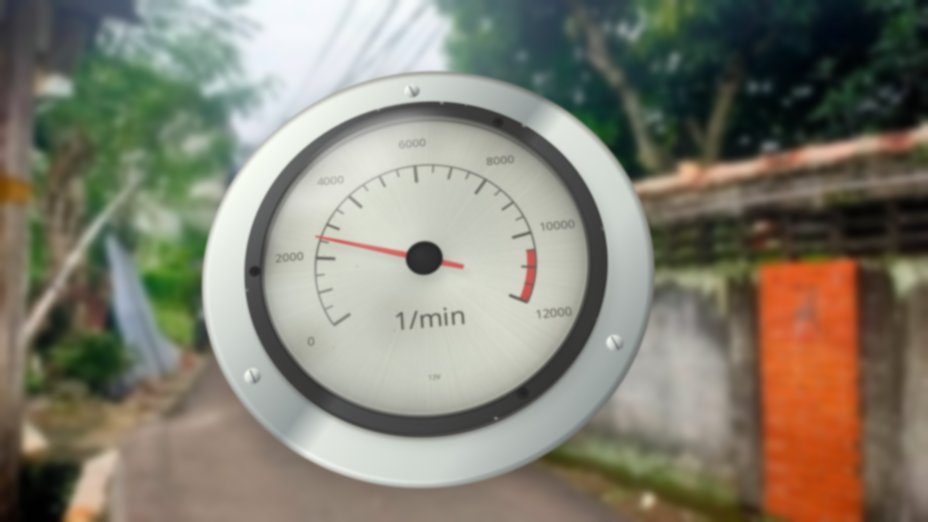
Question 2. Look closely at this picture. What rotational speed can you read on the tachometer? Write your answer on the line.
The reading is 2500 rpm
